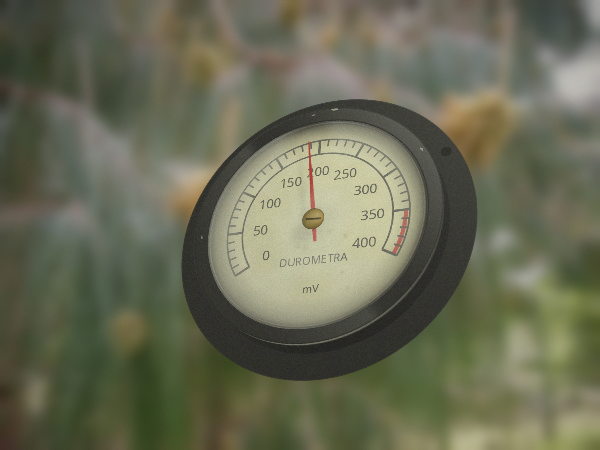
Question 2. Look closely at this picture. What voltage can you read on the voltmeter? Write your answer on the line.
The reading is 190 mV
